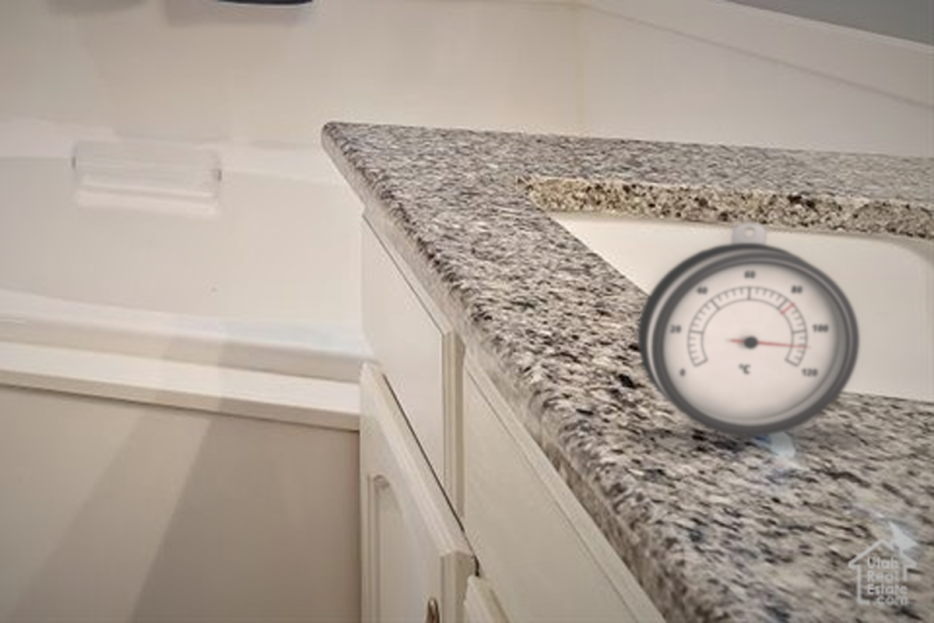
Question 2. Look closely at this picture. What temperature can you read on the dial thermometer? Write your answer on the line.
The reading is 108 °C
